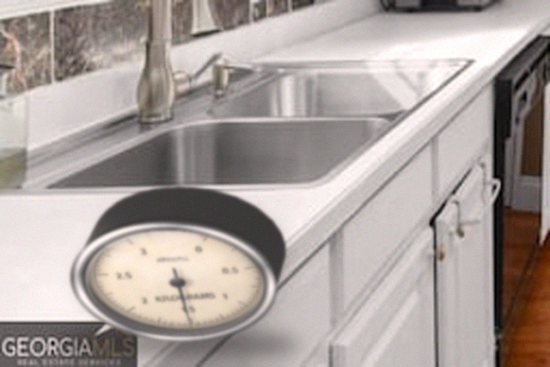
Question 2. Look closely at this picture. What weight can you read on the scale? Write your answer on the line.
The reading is 1.5 kg
